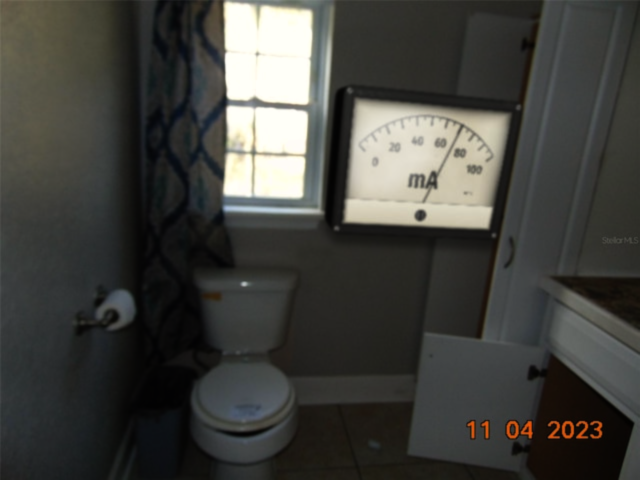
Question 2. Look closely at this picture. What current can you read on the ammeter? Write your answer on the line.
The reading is 70 mA
